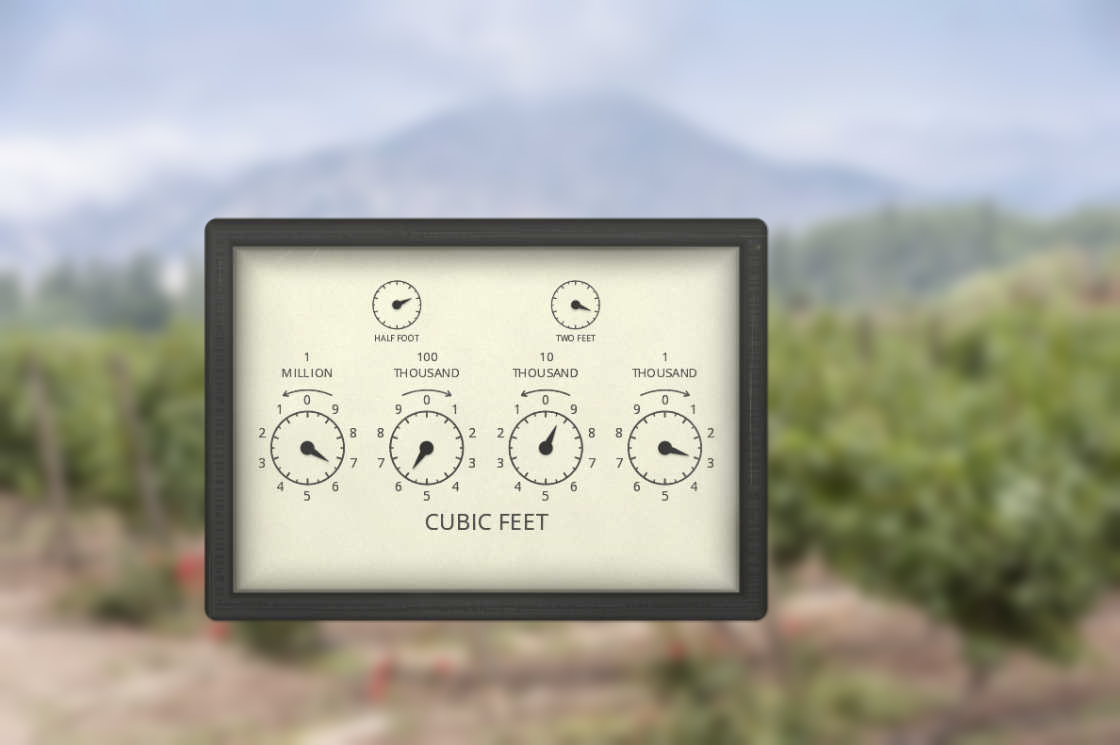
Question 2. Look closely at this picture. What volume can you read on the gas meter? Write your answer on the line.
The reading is 659300 ft³
